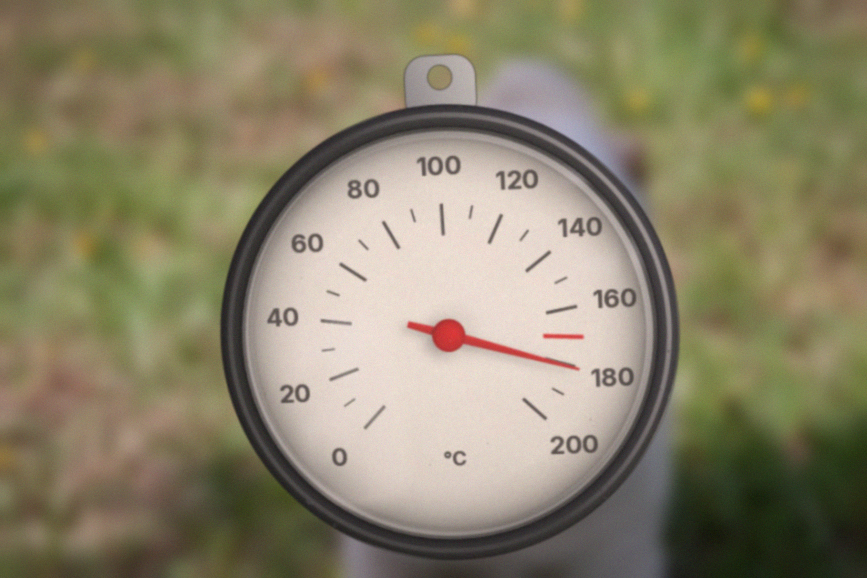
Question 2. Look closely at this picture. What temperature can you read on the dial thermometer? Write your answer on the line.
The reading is 180 °C
